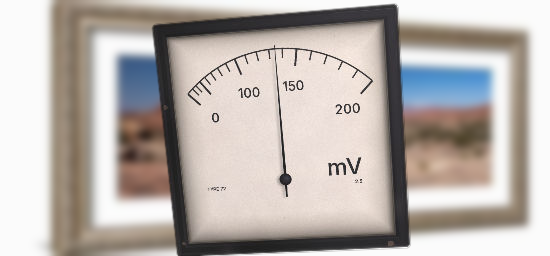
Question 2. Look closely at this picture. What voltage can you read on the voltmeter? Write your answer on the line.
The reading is 135 mV
